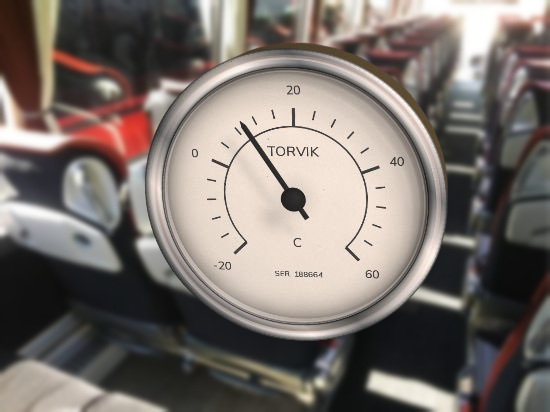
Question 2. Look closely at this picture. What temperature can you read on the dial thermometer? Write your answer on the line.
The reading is 10 °C
